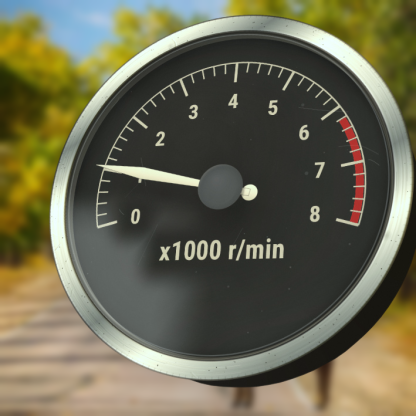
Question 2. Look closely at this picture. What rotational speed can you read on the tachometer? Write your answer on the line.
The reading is 1000 rpm
